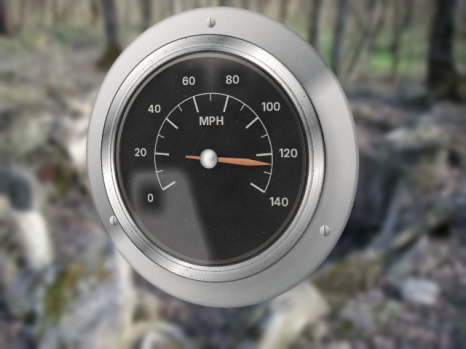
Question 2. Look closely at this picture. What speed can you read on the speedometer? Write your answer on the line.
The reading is 125 mph
